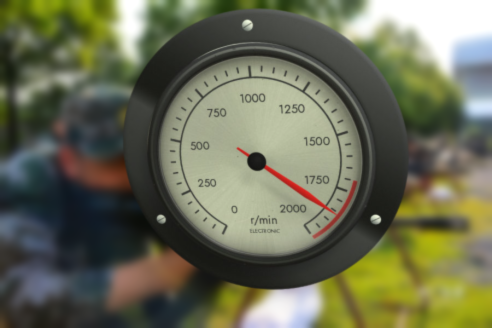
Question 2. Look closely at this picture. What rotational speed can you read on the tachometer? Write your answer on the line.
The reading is 1850 rpm
